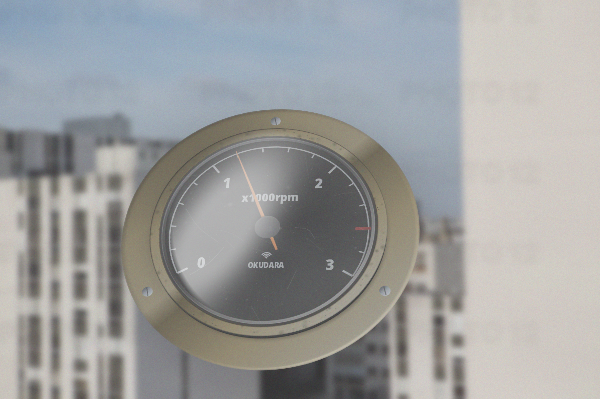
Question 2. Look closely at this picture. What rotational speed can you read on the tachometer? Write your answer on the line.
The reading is 1200 rpm
